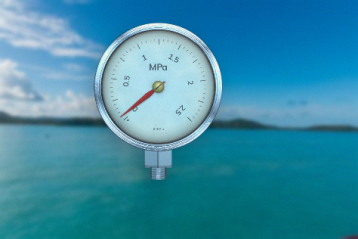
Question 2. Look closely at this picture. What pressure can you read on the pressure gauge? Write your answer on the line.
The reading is 0.05 MPa
